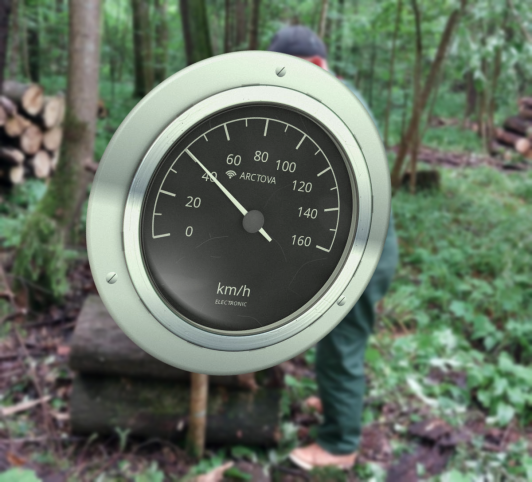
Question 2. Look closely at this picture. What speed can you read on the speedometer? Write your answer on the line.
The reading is 40 km/h
